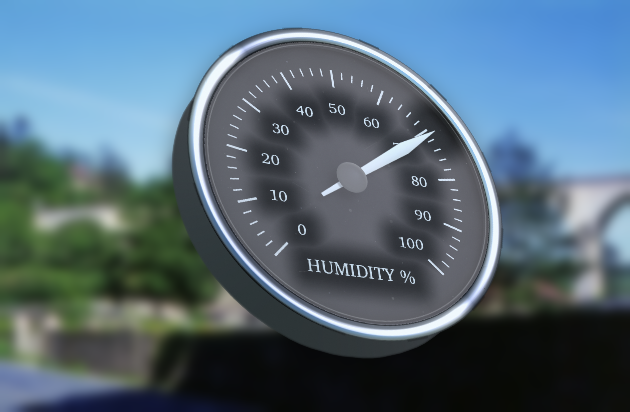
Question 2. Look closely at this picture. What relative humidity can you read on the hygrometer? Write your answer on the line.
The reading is 71 %
